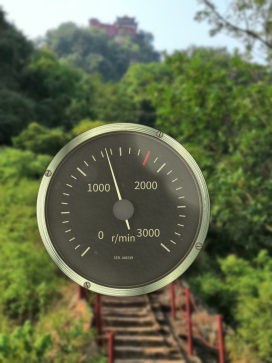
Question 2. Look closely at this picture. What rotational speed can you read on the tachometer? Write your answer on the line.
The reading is 1350 rpm
